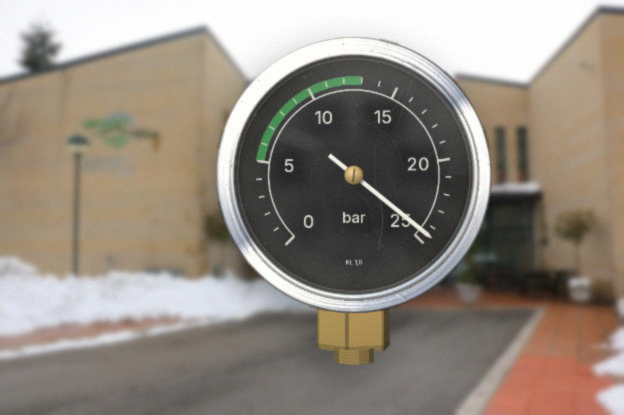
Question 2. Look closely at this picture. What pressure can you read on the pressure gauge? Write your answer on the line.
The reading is 24.5 bar
